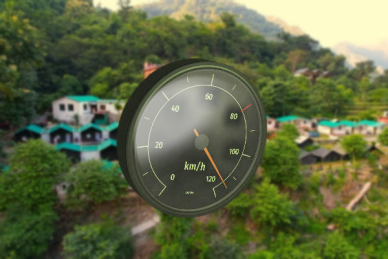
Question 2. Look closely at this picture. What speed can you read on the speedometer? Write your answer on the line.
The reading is 115 km/h
